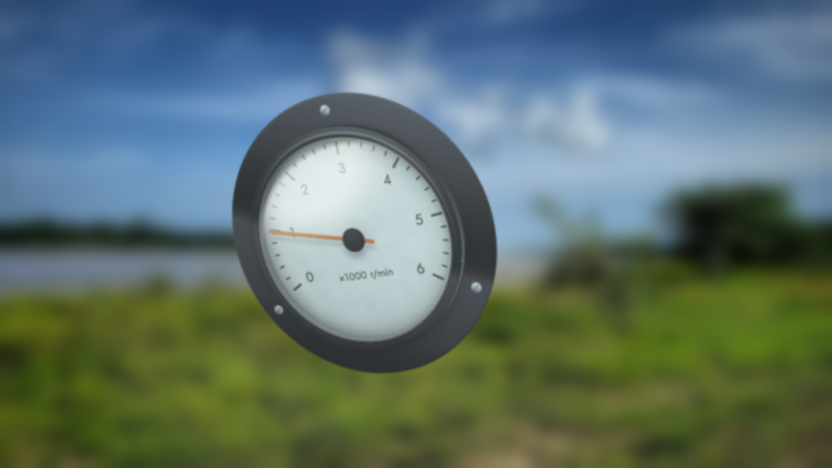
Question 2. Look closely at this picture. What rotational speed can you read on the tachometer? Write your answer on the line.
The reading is 1000 rpm
